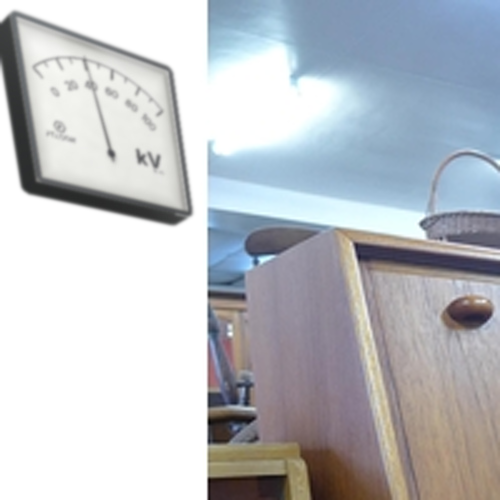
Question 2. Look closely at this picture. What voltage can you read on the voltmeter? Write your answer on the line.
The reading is 40 kV
